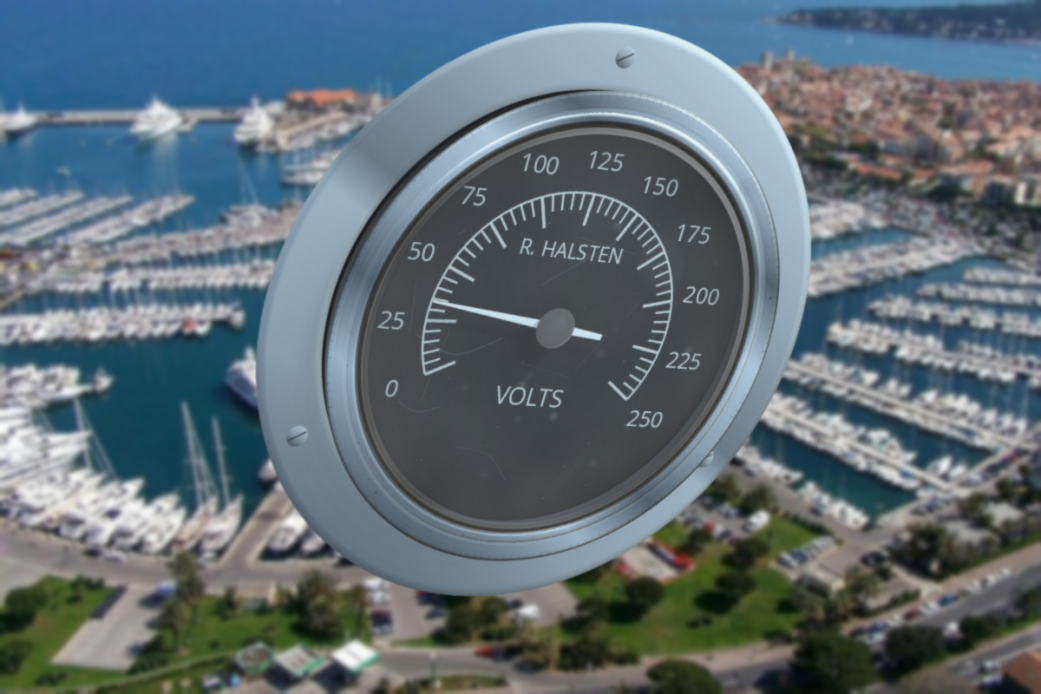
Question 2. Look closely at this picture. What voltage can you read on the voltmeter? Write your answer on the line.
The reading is 35 V
